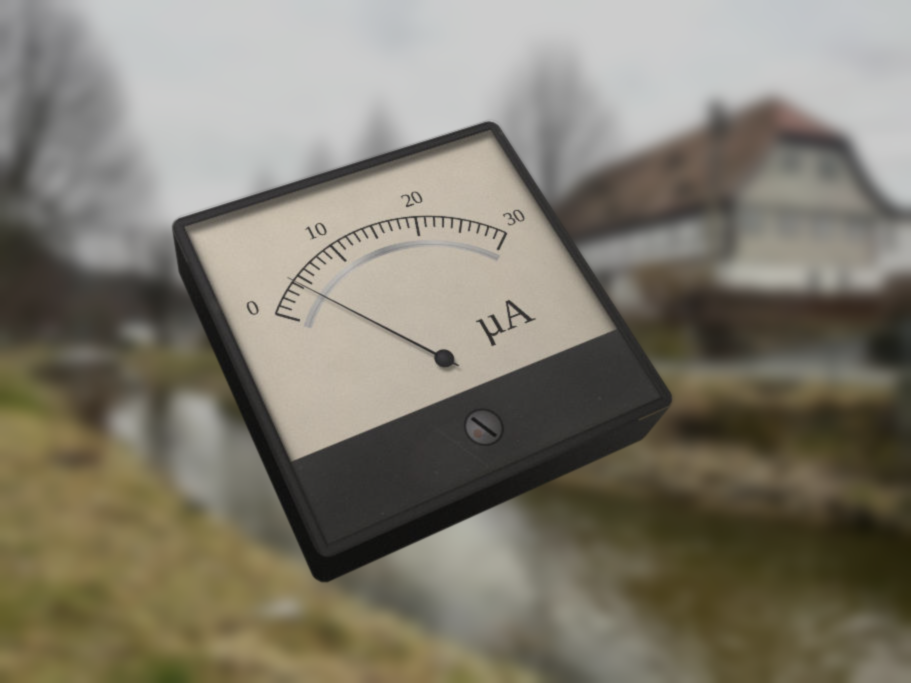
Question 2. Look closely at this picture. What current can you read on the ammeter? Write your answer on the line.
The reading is 4 µA
